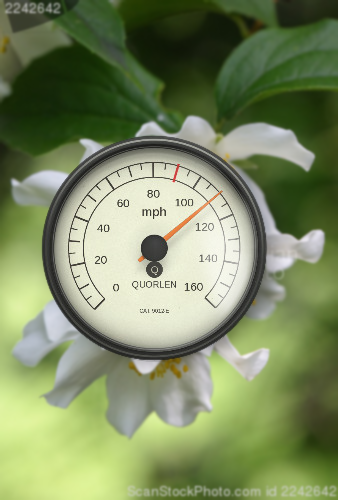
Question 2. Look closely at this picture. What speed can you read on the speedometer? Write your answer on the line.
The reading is 110 mph
